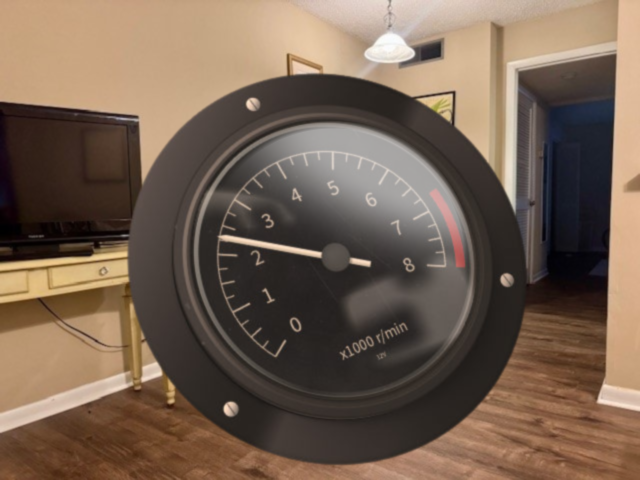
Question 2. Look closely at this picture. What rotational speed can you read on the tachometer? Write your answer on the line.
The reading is 2250 rpm
